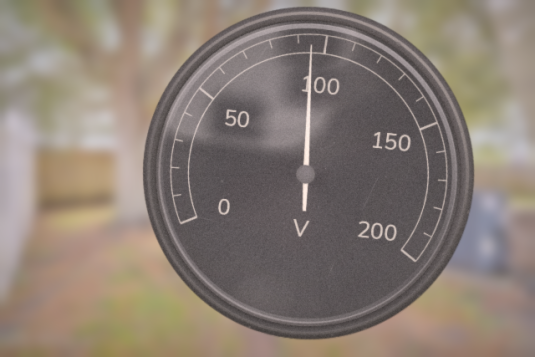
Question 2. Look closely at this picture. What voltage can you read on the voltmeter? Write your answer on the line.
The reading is 95 V
